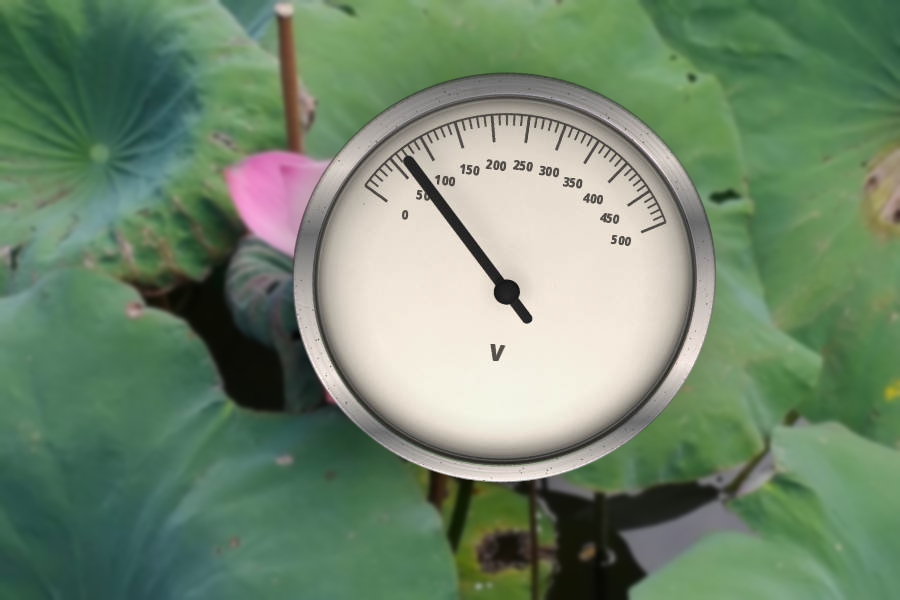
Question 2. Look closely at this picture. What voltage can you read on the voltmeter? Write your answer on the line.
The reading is 70 V
